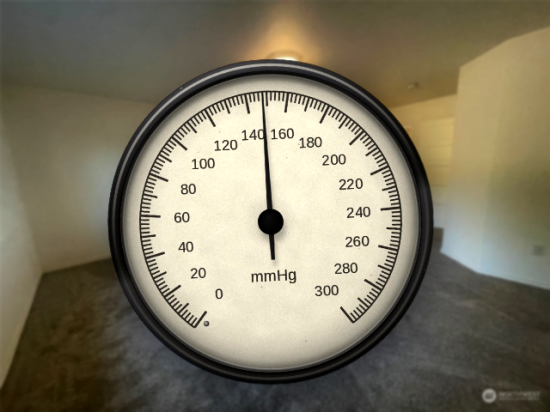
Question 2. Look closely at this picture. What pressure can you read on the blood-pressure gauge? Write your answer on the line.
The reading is 148 mmHg
